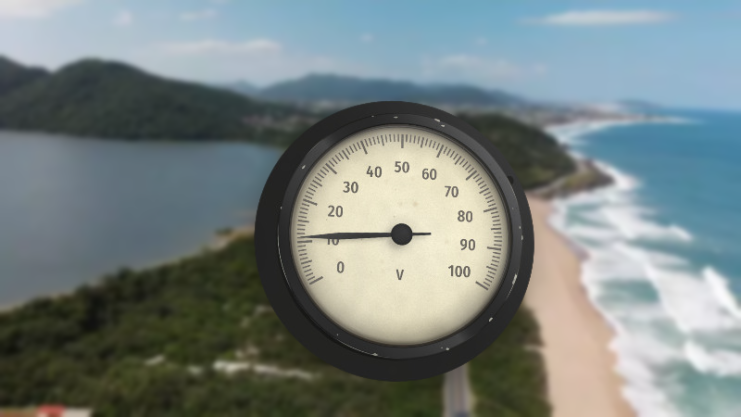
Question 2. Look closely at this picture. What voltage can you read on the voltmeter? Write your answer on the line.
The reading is 11 V
